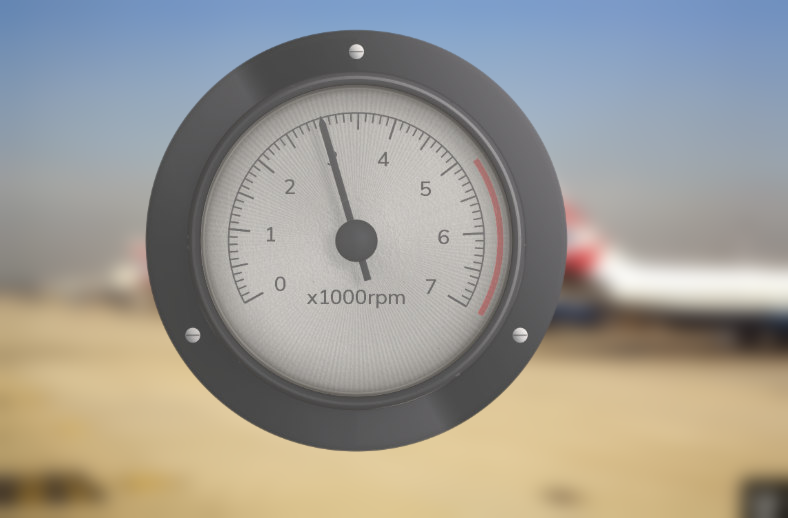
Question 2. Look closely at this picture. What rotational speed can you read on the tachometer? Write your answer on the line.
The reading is 3000 rpm
